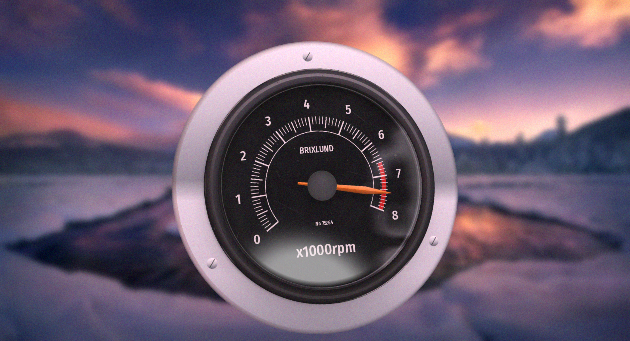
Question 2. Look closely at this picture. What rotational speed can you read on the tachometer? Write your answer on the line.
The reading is 7500 rpm
